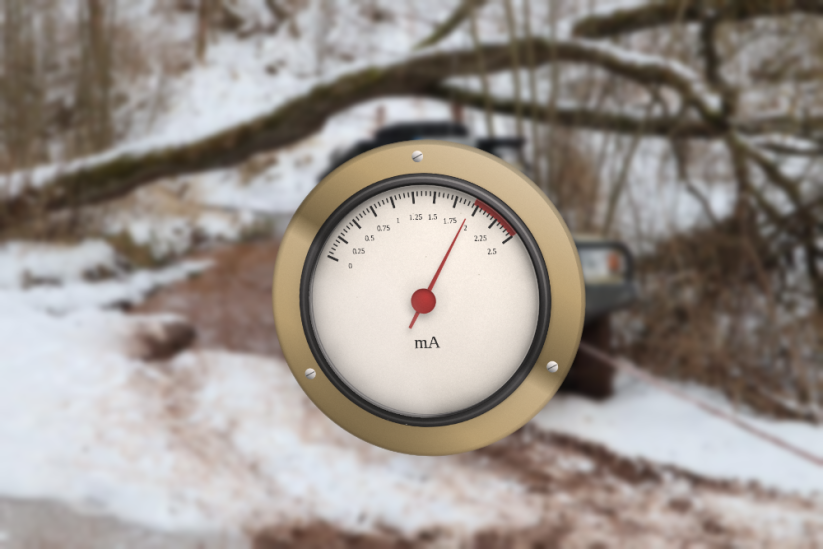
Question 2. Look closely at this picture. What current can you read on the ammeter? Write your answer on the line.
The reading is 1.95 mA
